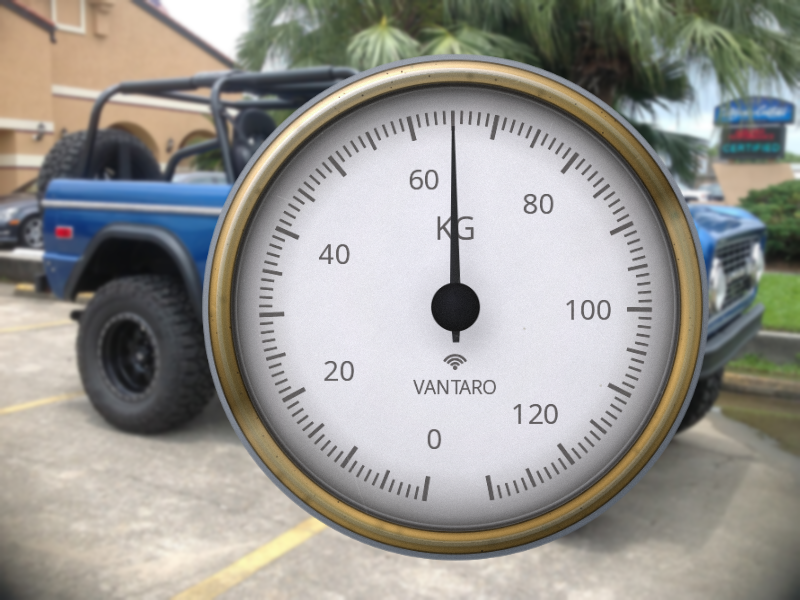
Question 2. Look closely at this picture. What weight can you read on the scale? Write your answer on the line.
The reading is 65 kg
